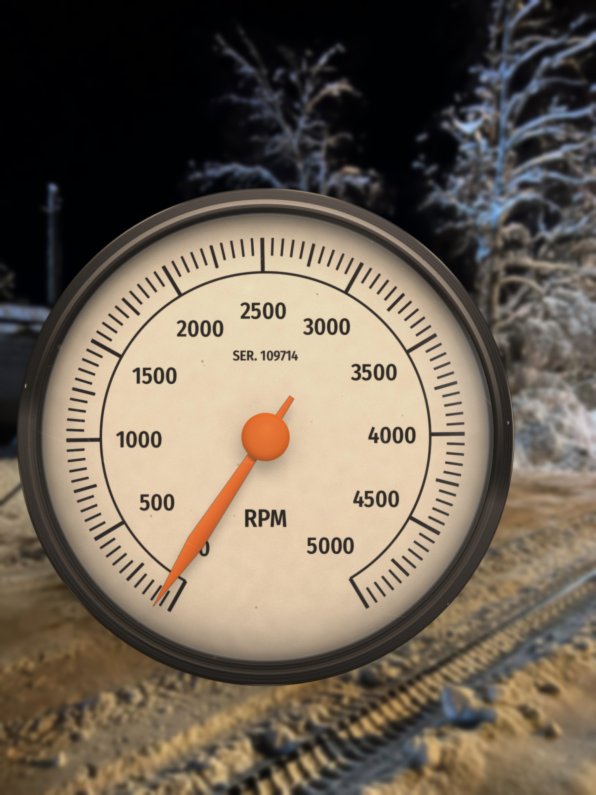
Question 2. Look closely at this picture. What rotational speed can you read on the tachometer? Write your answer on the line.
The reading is 75 rpm
